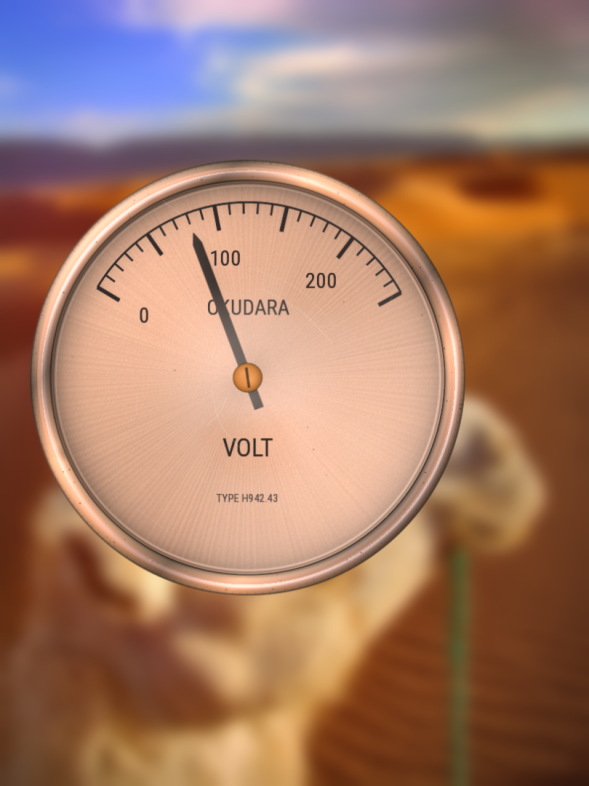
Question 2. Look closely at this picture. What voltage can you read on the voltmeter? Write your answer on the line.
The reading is 80 V
